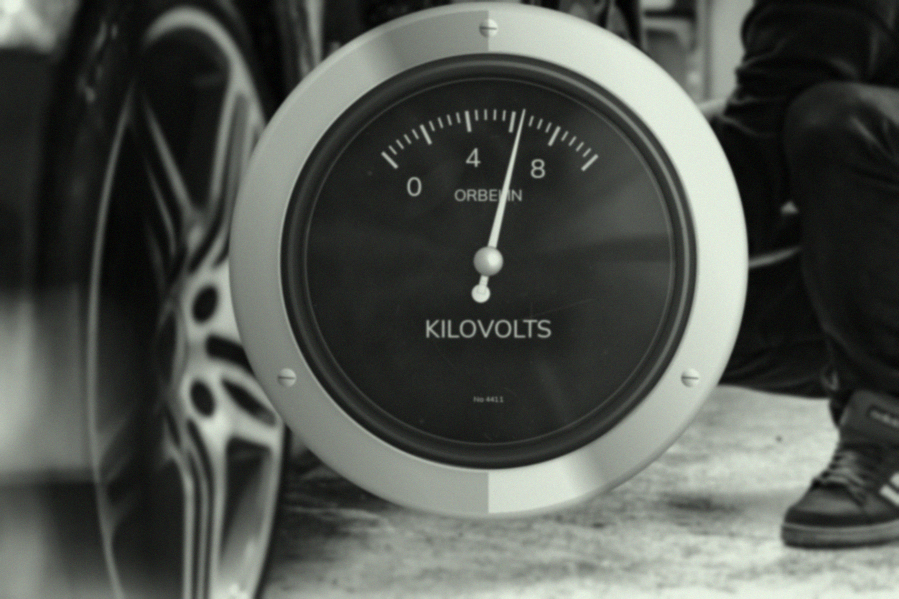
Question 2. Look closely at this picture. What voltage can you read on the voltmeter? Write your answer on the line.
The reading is 6.4 kV
